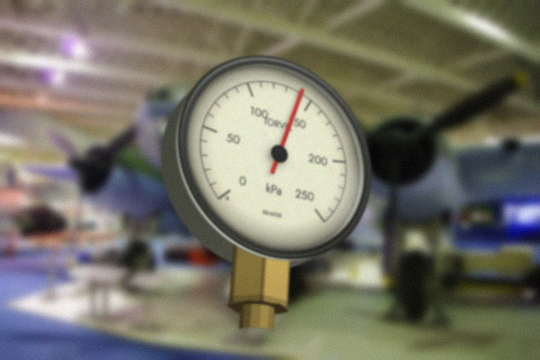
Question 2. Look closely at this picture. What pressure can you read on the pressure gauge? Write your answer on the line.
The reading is 140 kPa
